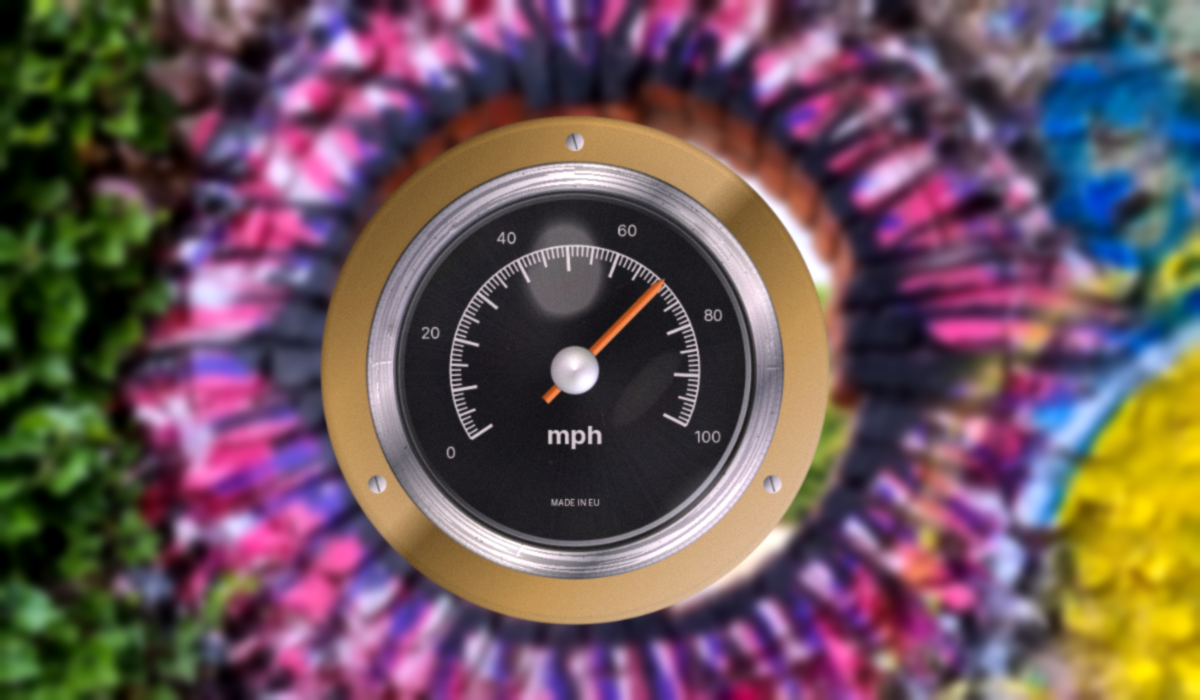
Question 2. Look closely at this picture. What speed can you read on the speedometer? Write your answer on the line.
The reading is 70 mph
